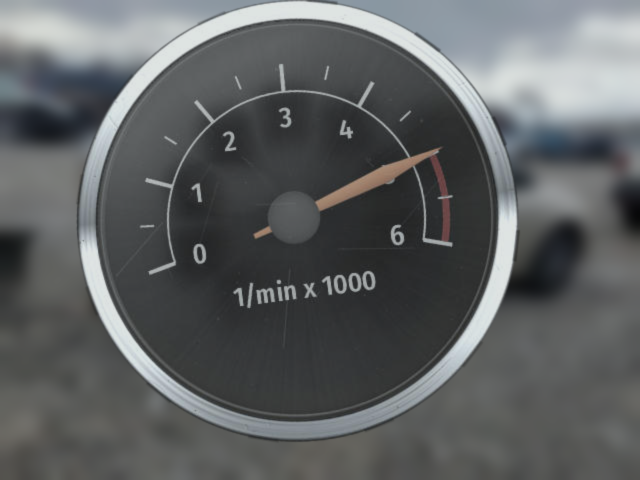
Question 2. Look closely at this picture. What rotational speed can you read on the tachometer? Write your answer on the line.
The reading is 5000 rpm
